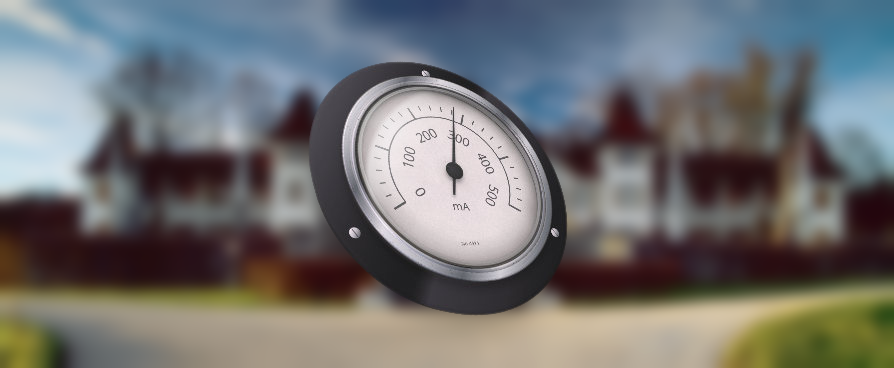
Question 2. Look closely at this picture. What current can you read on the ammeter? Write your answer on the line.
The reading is 280 mA
